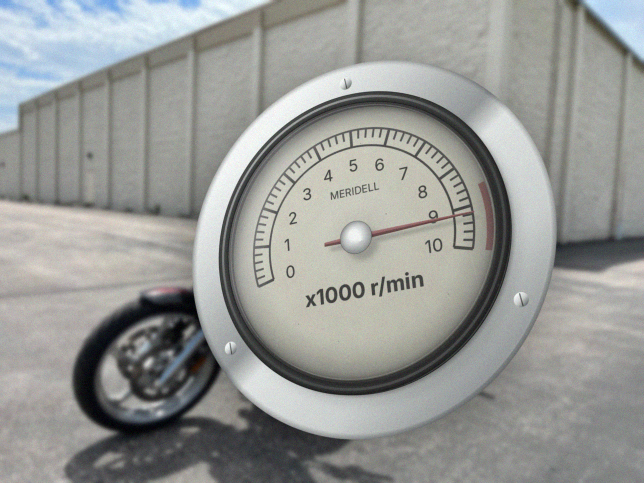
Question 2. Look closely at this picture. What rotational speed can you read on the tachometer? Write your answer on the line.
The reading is 9200 rpm
